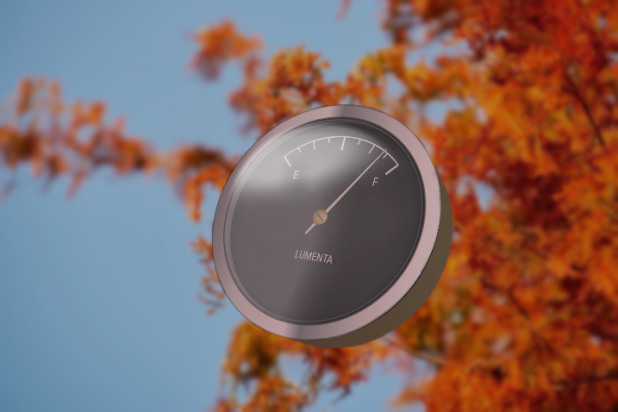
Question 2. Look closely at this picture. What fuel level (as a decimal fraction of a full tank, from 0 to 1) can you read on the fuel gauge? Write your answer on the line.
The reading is 0.875
